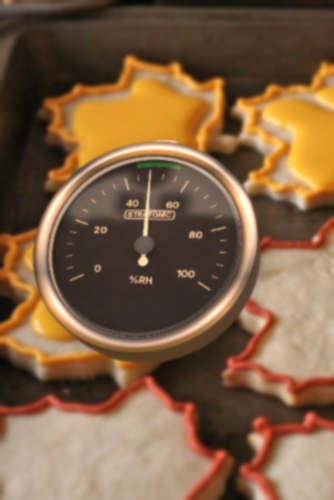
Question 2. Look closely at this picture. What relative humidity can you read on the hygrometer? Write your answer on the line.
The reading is 48 %
